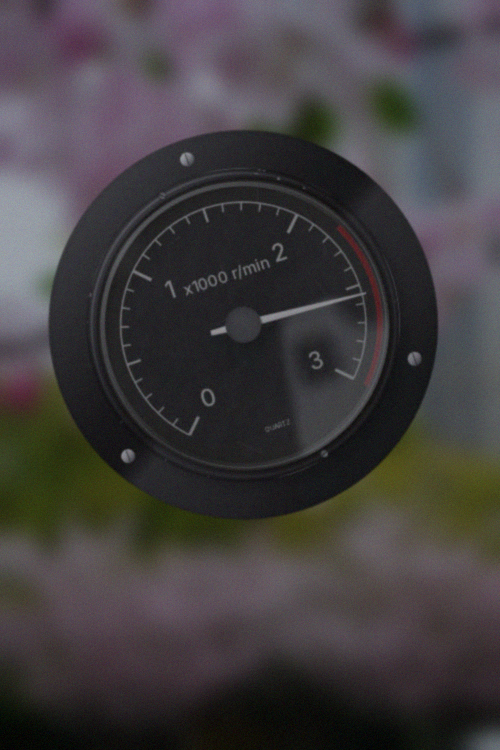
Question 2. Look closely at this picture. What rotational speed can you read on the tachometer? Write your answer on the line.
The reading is 2550 rpm
